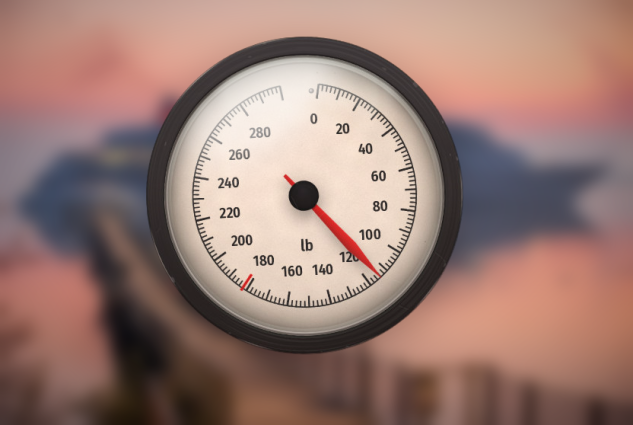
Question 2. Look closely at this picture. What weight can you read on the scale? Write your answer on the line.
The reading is 114 lb
